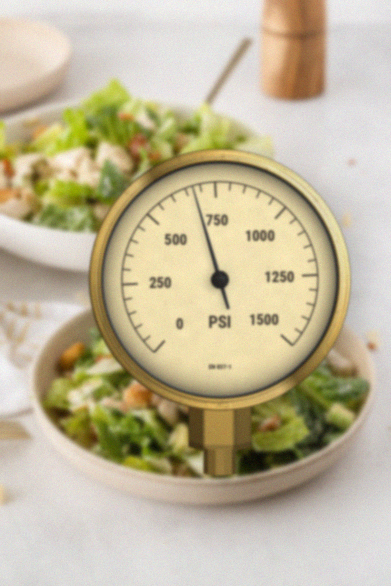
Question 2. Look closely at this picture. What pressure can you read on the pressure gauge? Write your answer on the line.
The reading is 675 psi
